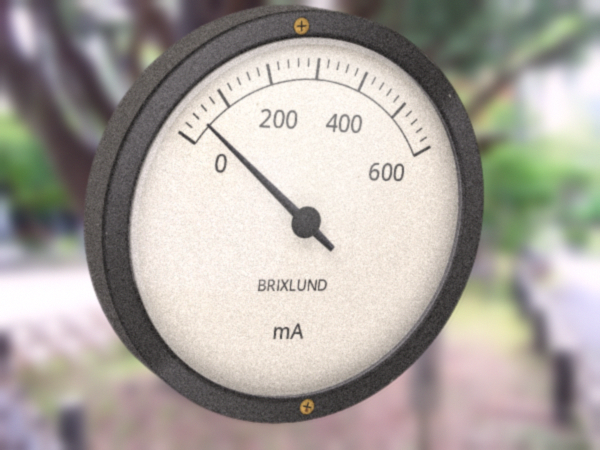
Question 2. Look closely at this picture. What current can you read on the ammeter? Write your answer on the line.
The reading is 40 mA
